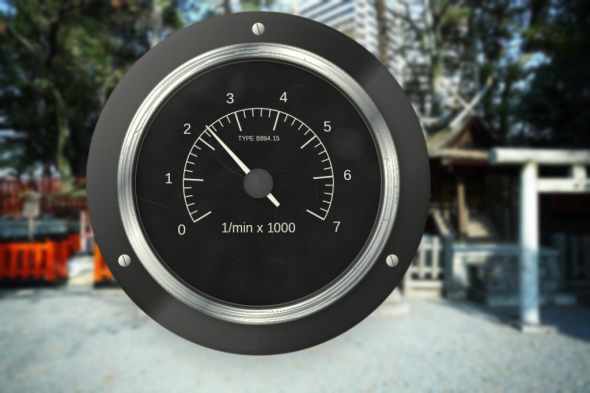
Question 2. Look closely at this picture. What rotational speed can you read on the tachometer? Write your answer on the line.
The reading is 2300 rpm
